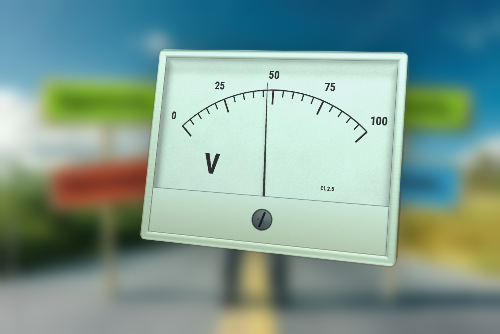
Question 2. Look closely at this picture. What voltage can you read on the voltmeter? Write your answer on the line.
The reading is 47.5 V
